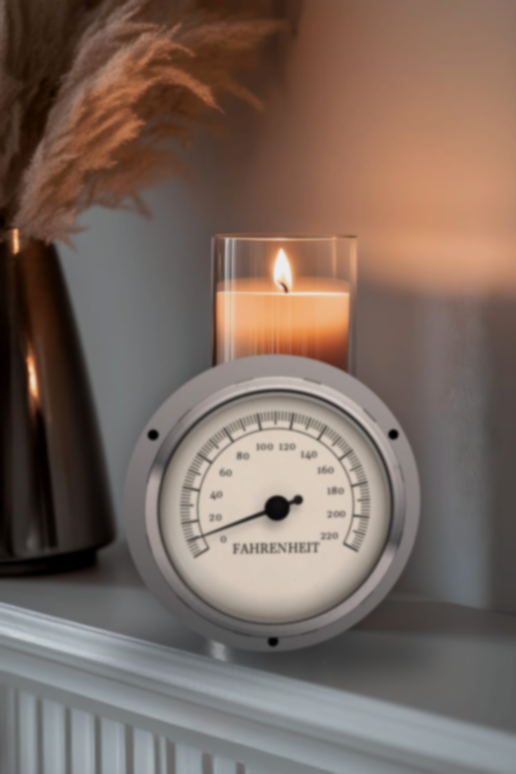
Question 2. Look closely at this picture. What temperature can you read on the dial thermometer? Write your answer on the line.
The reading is 10 °F
